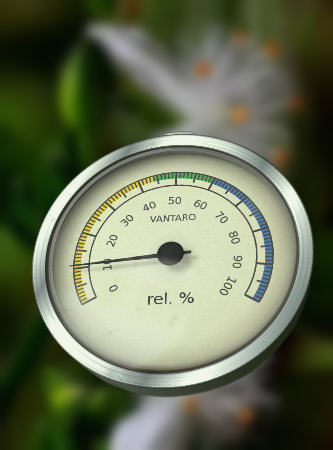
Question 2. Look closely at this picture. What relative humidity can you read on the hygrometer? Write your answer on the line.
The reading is 10 %
